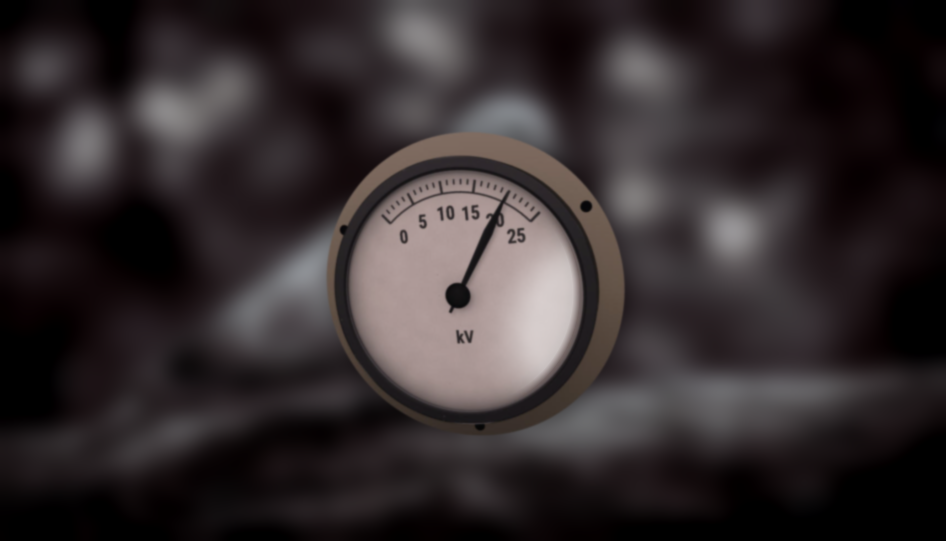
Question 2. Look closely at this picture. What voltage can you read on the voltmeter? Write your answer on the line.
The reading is 20 kV
